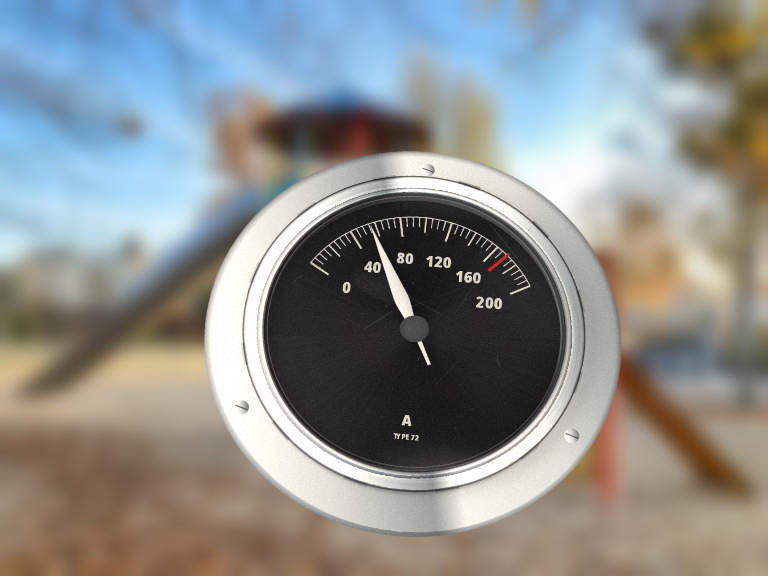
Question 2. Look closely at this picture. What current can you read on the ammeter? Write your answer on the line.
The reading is 55 A
